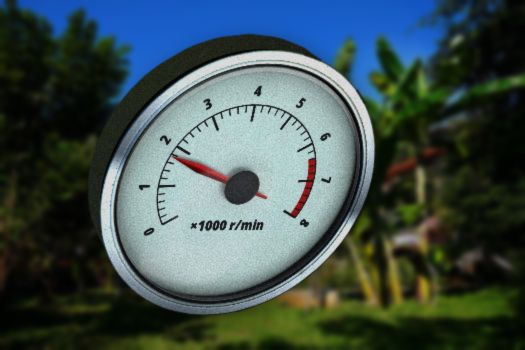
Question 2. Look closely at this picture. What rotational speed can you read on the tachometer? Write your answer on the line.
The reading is 1800 rpm
